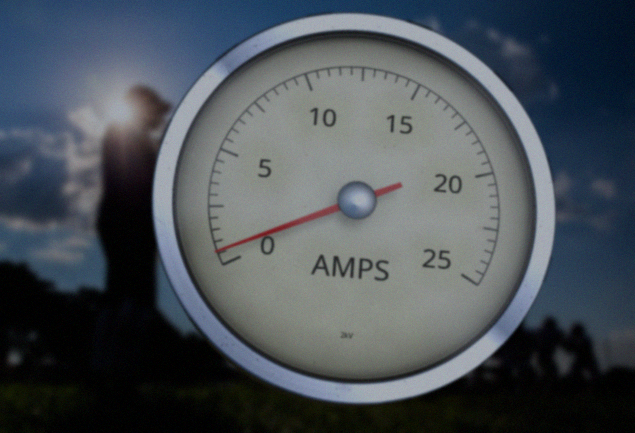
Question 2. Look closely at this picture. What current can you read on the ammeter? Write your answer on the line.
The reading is 0.5 A
